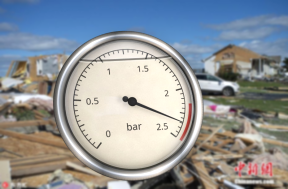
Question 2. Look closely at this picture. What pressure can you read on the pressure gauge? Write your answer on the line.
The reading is 2.35 bar
